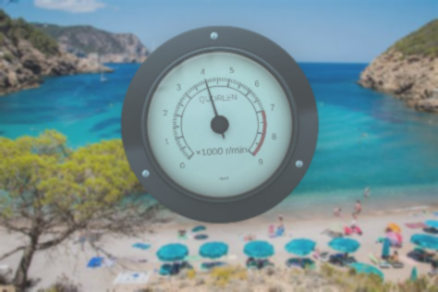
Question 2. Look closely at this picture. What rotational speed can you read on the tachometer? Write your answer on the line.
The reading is 4000 rpm
